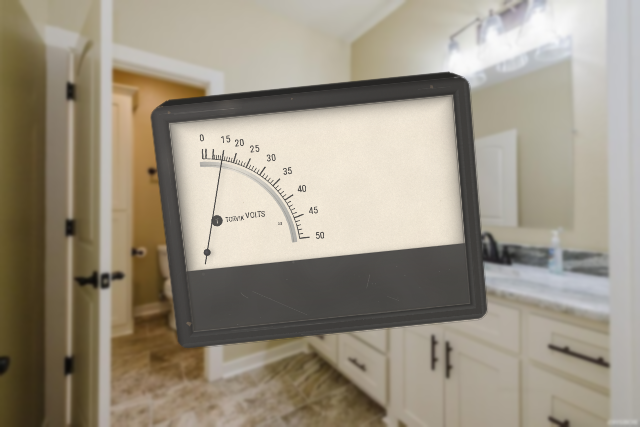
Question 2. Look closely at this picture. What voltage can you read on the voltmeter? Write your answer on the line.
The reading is 15 V
